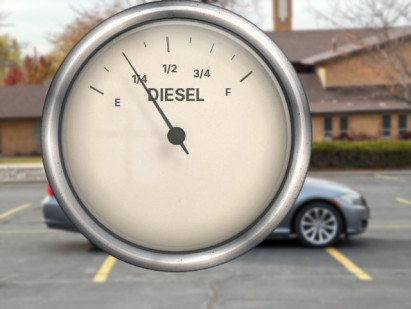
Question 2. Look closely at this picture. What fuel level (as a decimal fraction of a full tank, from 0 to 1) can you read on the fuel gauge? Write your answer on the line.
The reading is 0.25
